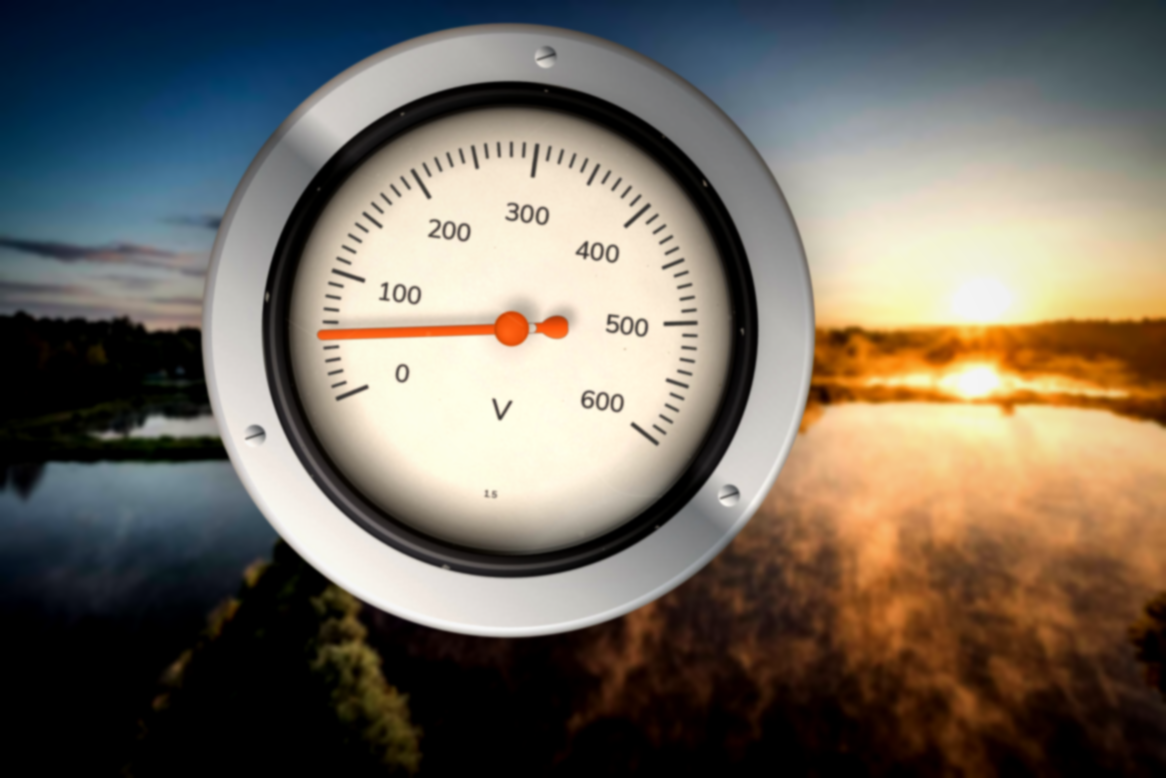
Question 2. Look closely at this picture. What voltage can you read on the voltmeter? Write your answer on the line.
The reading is 50 V
